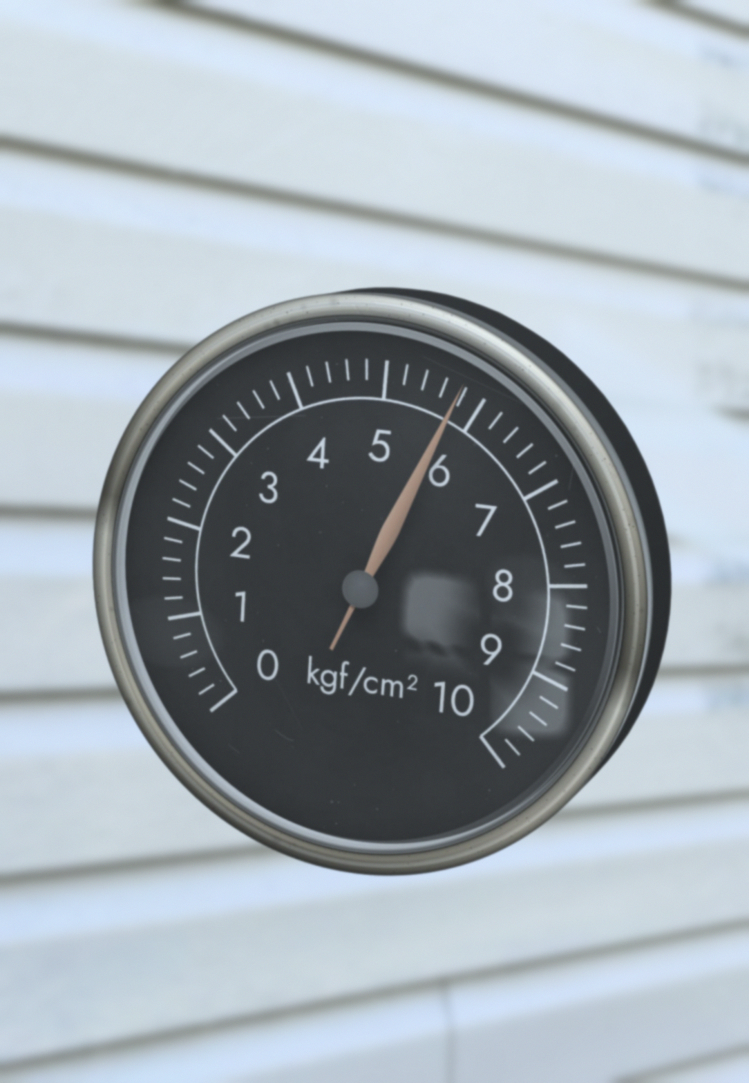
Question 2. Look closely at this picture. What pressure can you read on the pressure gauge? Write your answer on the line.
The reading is 5.8 kg/cm²
